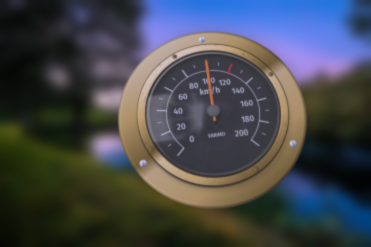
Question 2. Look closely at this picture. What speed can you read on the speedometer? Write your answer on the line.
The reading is 100 km/h
